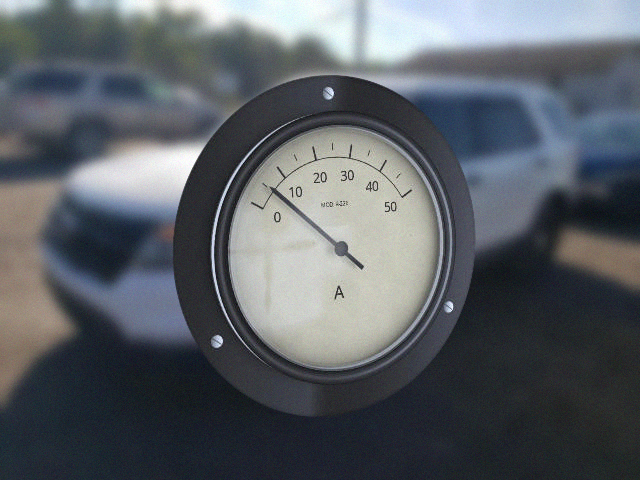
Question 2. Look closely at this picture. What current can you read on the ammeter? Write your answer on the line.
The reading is 5 A
